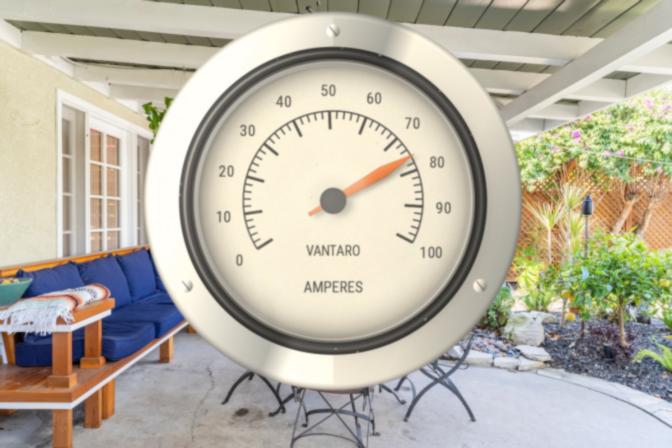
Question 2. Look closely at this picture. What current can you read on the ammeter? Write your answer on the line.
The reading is 76 A
